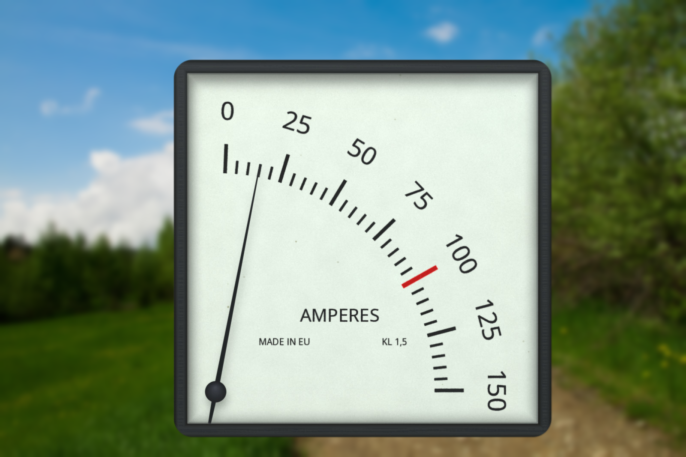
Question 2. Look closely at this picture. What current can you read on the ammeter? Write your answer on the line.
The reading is 15 A
